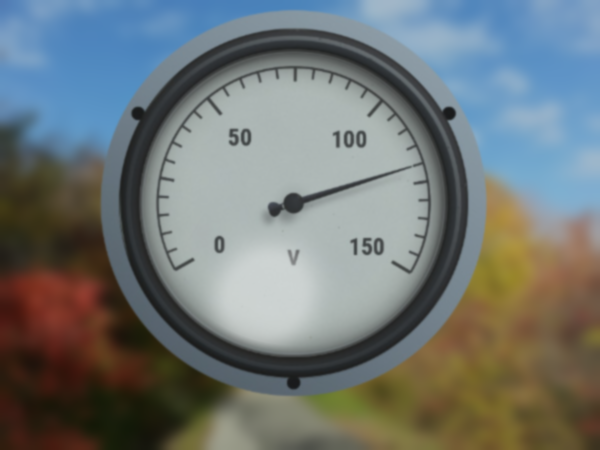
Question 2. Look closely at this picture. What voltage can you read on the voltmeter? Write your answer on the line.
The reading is 120 V
